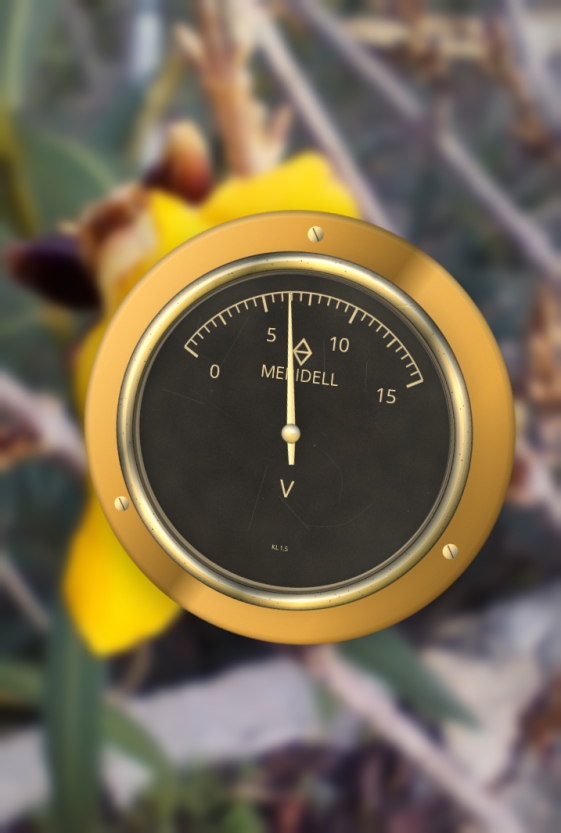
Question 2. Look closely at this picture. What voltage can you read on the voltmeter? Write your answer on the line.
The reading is 6.5 V
